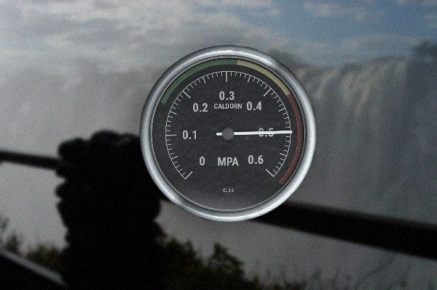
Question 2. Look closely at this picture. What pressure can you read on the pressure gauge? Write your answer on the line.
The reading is 0.5 MPa
